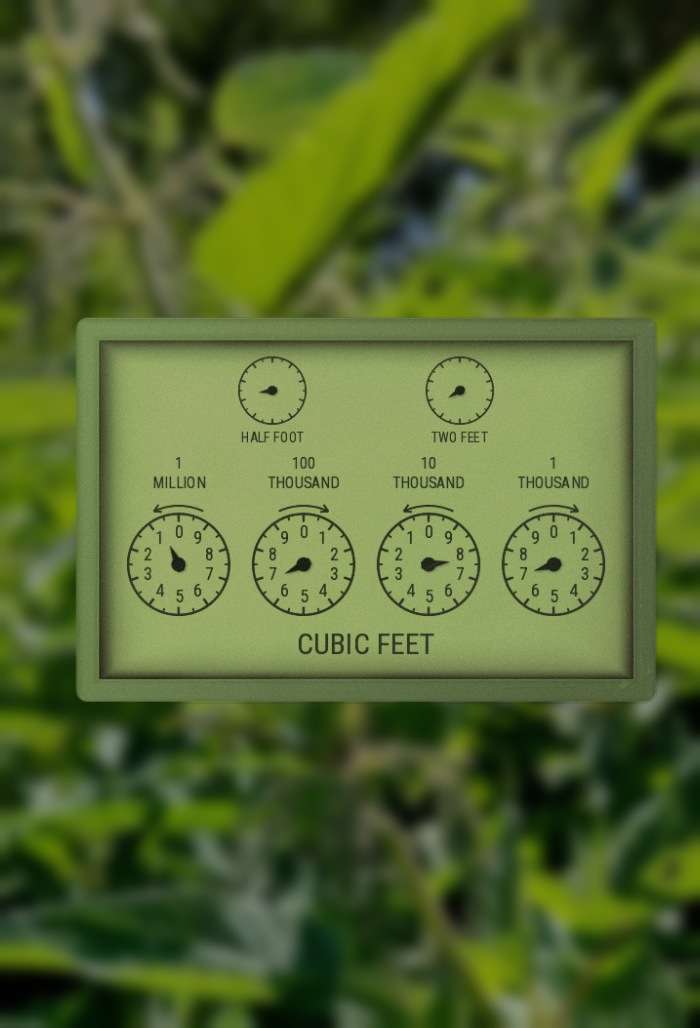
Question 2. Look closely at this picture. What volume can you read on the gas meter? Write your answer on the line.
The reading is 67700 ft³
